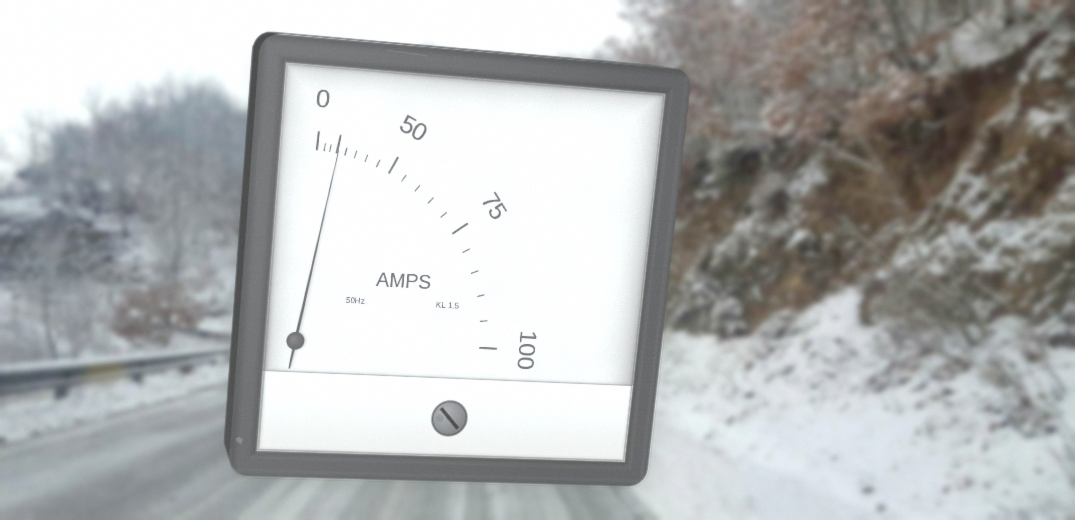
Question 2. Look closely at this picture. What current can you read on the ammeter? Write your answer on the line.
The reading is 25 A
